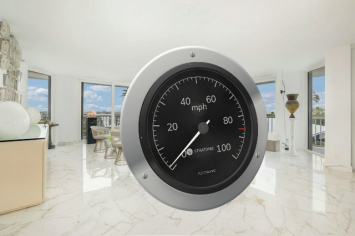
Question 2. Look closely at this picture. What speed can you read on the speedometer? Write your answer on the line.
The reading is 2 mph
